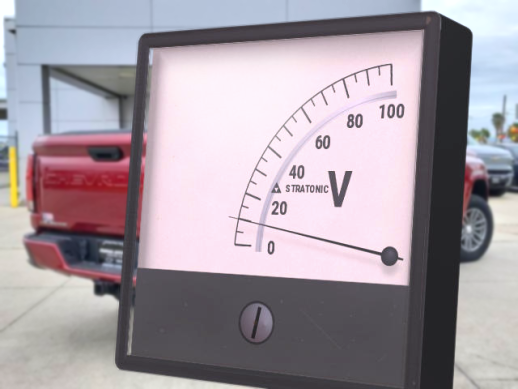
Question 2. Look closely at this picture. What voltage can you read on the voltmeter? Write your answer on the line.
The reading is 10 V
